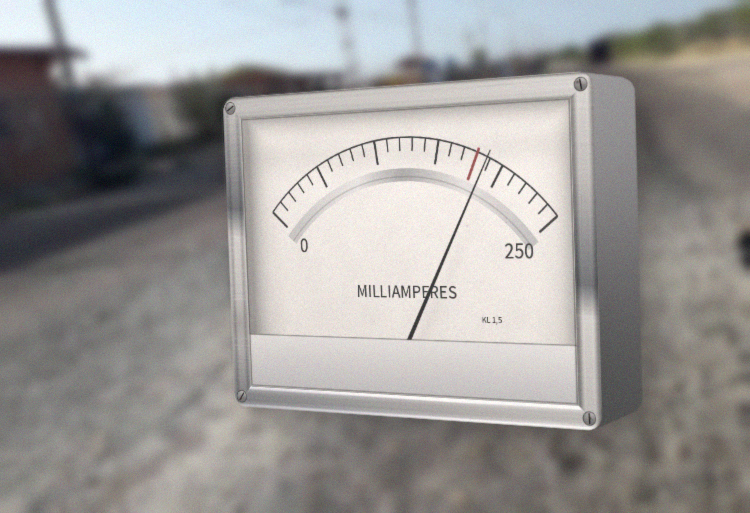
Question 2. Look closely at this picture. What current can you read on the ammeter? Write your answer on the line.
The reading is 190 mA
